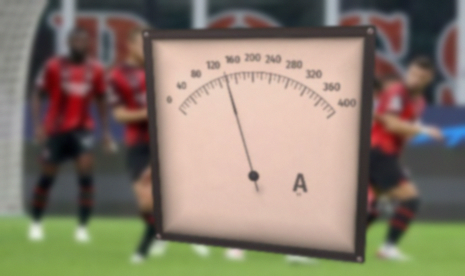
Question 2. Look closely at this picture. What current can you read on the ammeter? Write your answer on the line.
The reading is 140 A
